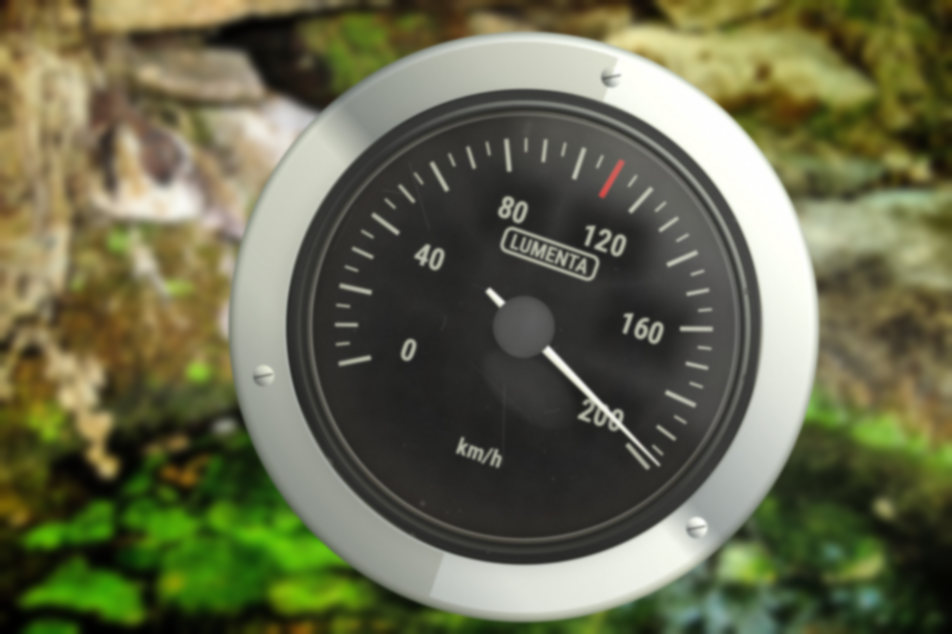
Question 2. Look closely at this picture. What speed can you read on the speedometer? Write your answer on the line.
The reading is 197.5 km/h
